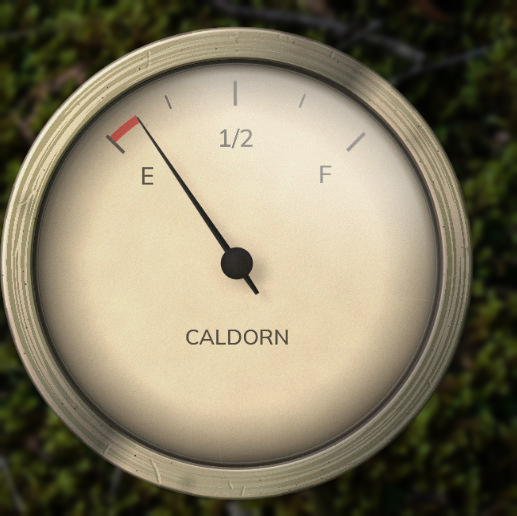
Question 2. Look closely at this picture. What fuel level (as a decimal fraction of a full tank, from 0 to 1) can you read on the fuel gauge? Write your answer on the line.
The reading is 0.125
